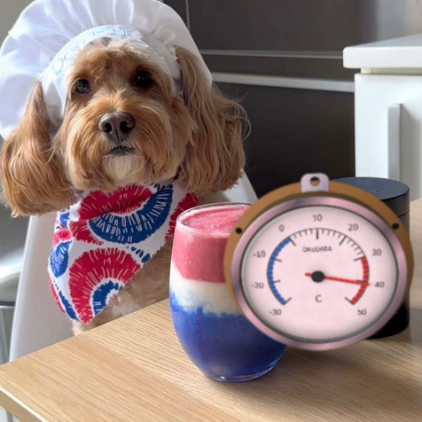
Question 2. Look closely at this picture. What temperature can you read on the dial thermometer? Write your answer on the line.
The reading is 40 °C
